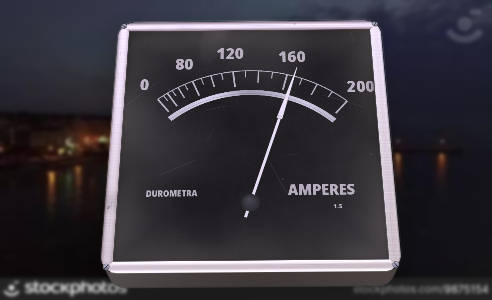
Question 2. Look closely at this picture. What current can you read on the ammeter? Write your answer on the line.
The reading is 165 A
